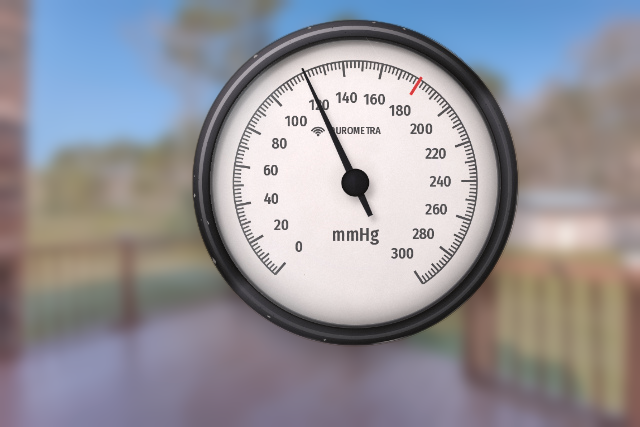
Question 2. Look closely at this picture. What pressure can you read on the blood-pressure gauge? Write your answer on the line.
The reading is 120 mmHg
